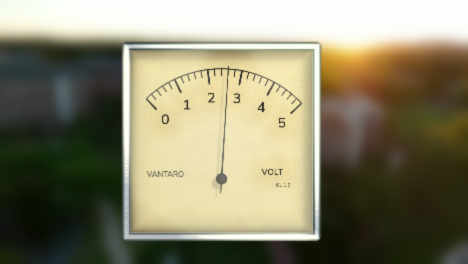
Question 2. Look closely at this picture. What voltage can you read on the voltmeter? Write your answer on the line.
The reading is 2.6 V
